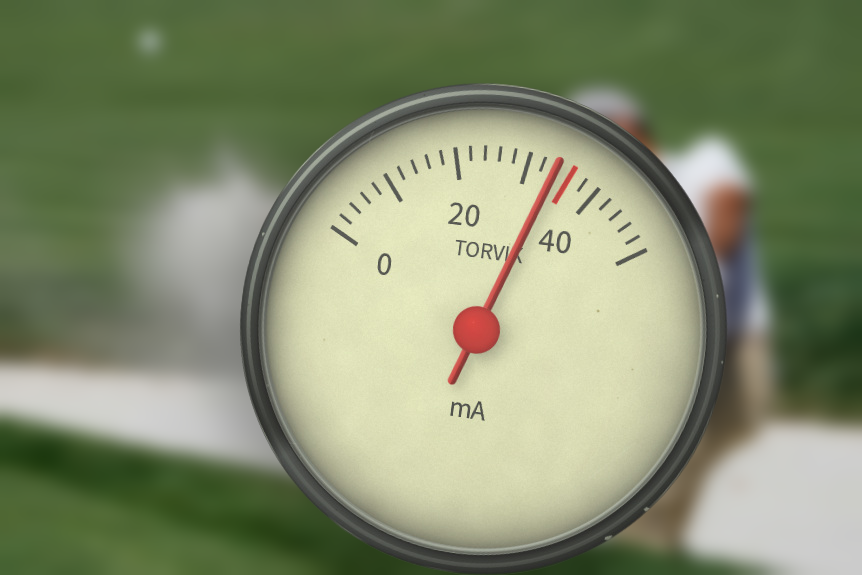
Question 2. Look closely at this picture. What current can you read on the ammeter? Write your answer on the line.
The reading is 34 mA
